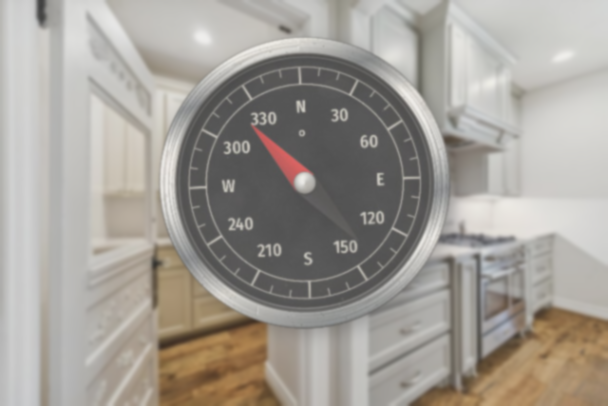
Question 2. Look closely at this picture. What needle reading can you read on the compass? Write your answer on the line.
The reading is 320 °
